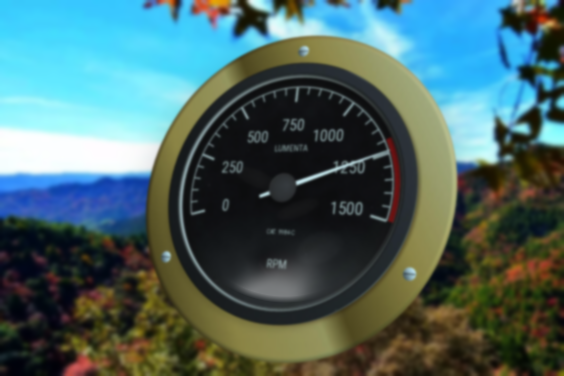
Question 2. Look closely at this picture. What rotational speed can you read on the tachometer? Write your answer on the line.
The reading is 1250 rpm
